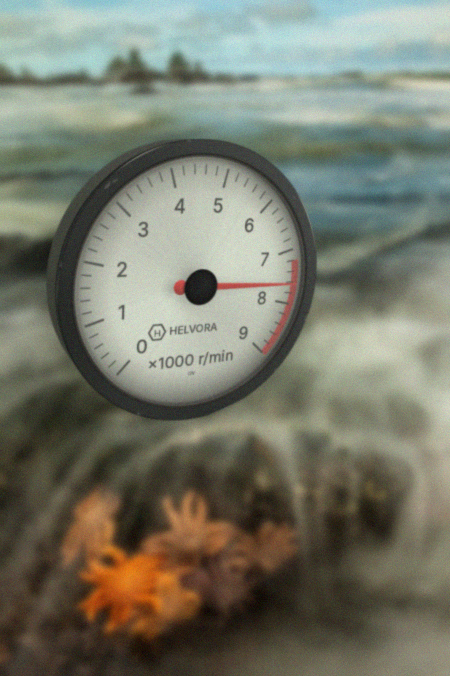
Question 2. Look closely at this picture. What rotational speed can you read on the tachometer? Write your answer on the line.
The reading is 7600 rpm
